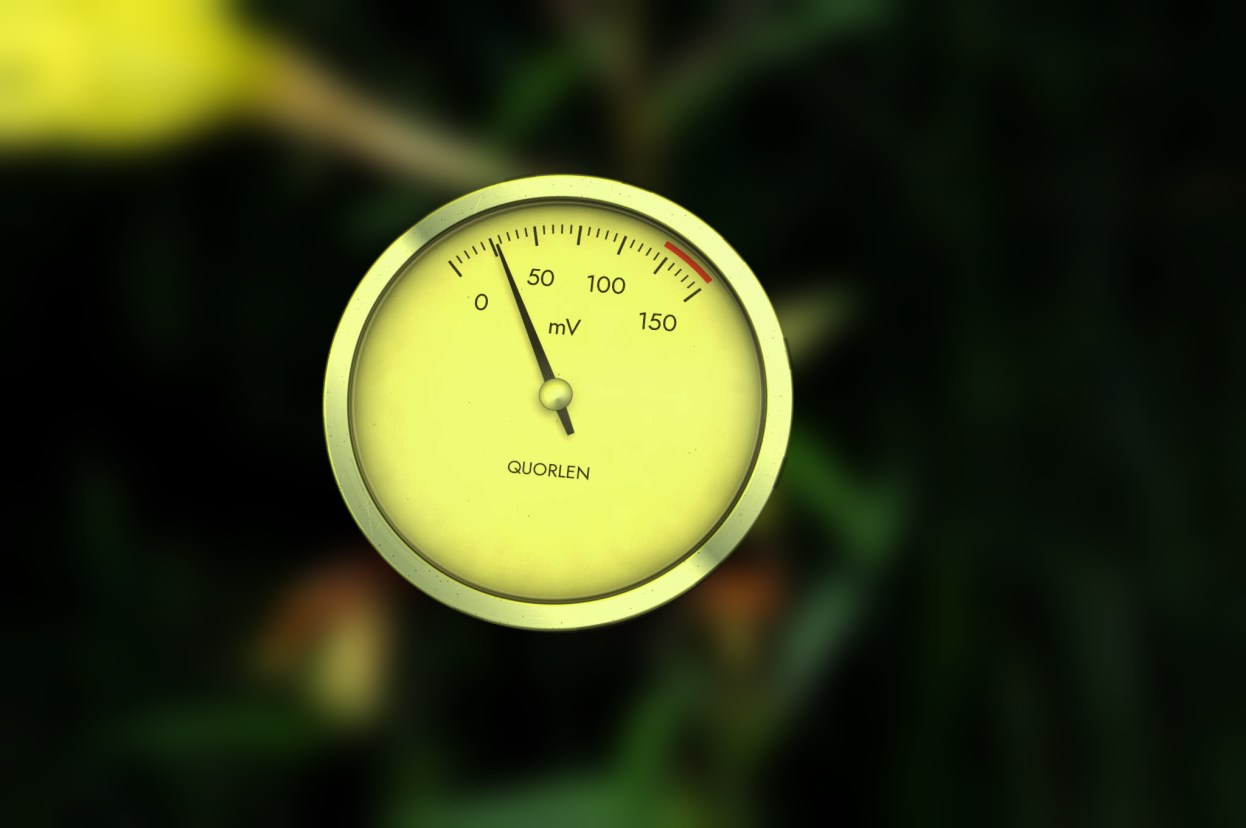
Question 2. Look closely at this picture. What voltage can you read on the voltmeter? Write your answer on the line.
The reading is 27.5 mV
